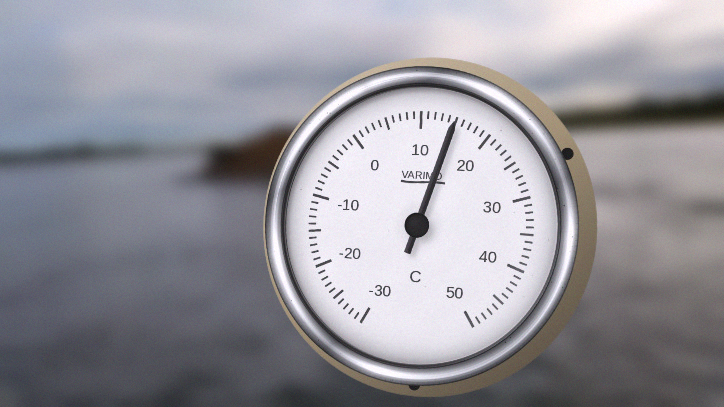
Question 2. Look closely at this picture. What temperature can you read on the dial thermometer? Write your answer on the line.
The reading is 15 °C
